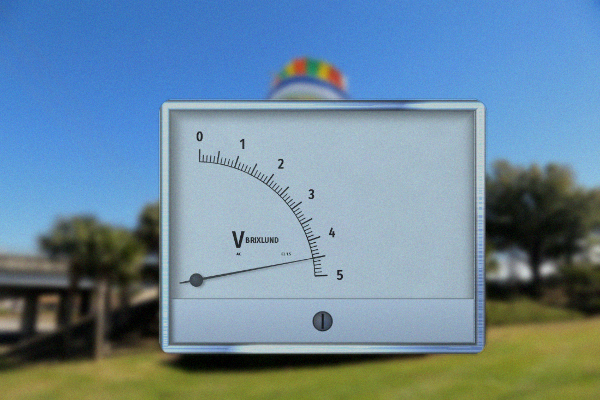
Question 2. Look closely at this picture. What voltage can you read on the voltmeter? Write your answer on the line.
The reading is 4.5 V
